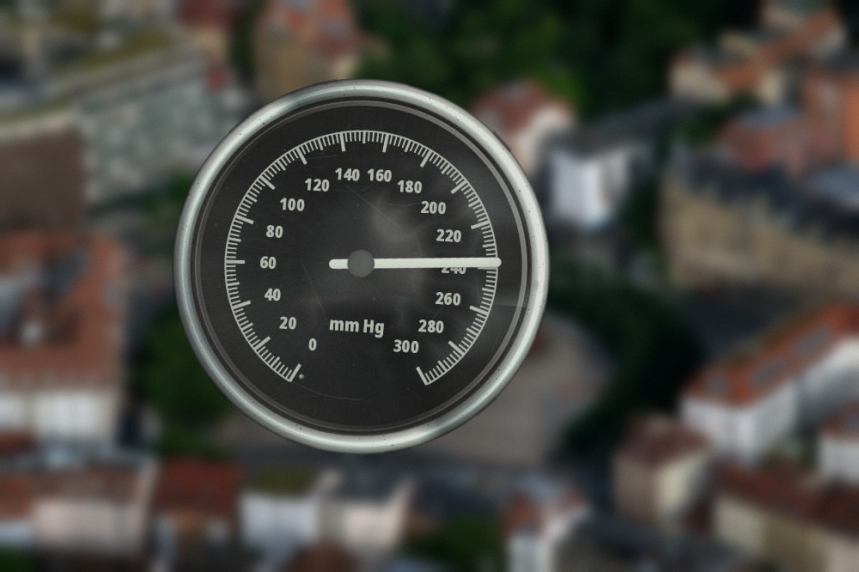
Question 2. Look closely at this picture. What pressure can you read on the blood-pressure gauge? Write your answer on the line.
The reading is 238 mmHg
